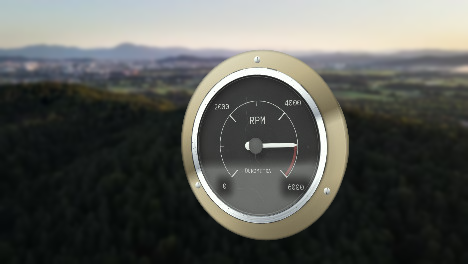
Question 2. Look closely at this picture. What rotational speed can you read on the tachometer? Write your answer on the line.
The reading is 5000 rpm
